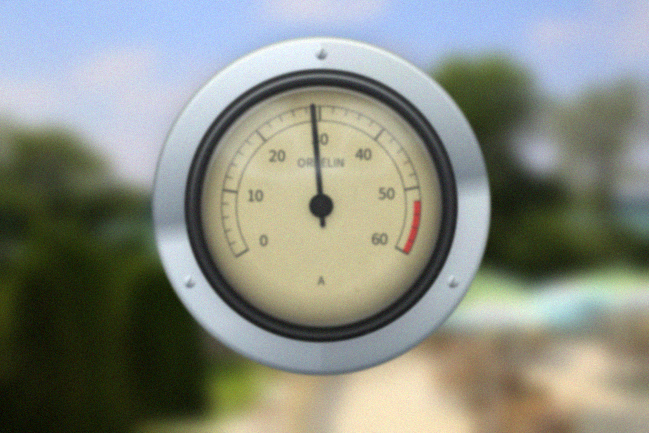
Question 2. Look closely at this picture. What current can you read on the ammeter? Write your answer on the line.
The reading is 29 A
